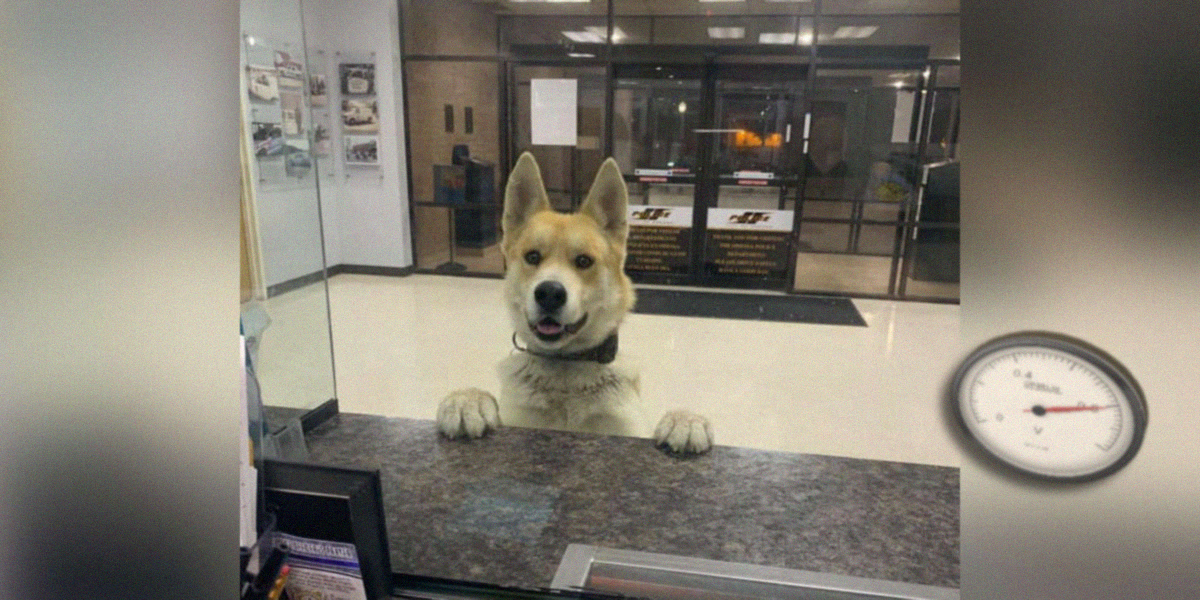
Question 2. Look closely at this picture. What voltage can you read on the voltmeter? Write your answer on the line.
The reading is 0.8 V
